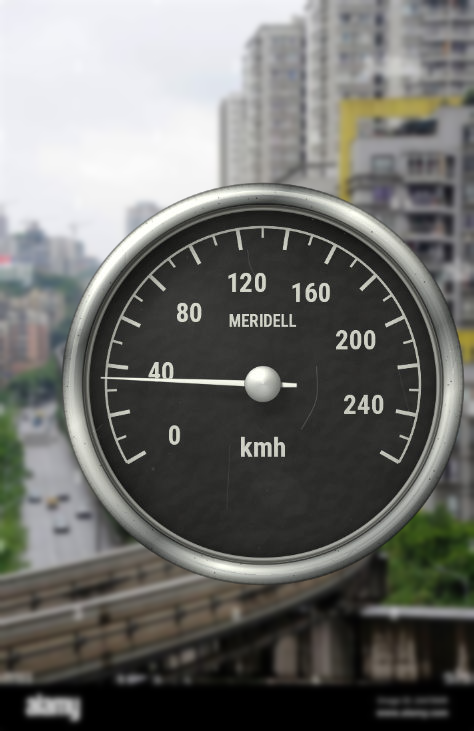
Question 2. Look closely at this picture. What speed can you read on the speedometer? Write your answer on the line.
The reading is 35 km/h
